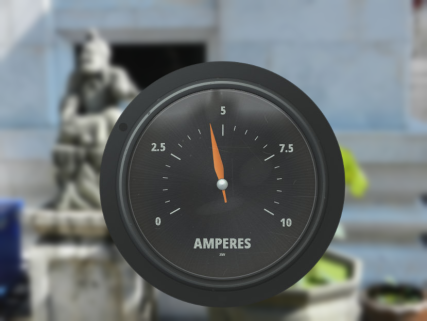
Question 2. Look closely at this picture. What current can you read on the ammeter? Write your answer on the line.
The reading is 4.5 A
